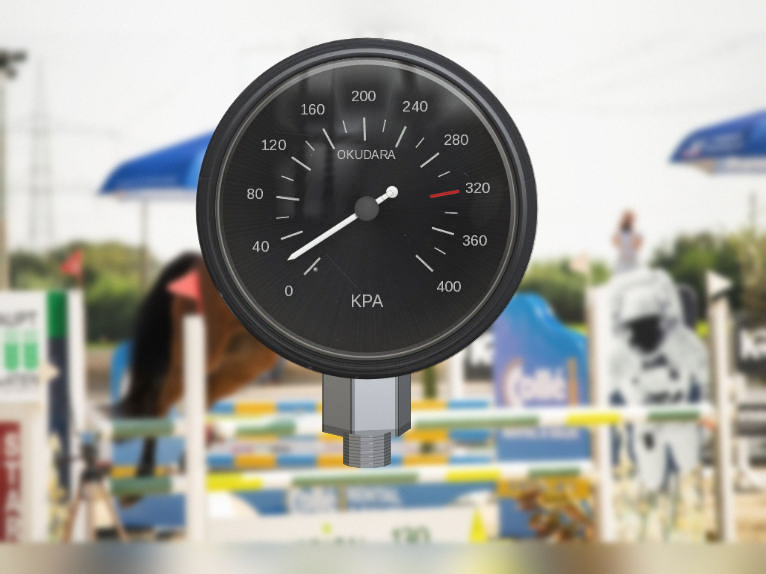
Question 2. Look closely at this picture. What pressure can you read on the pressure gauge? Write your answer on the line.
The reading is 20 kPa
